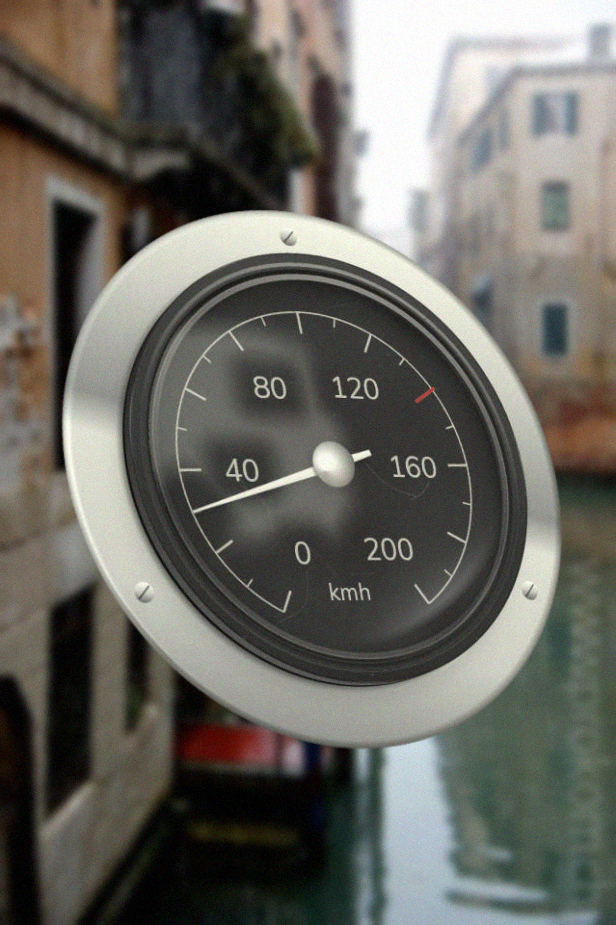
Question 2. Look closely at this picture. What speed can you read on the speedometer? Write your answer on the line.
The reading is 30 km/h
